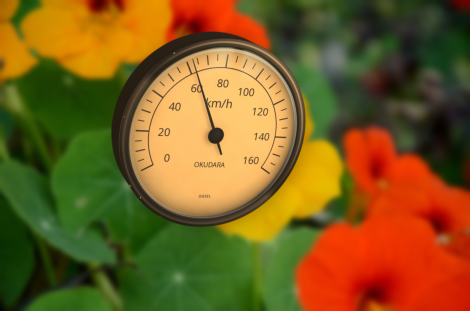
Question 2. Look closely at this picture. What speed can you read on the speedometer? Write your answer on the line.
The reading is 62.5 km/h
